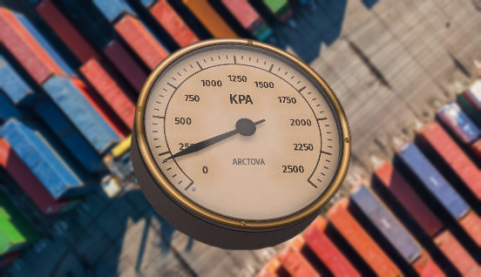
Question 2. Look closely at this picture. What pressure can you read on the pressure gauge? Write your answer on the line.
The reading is 200 kPa
